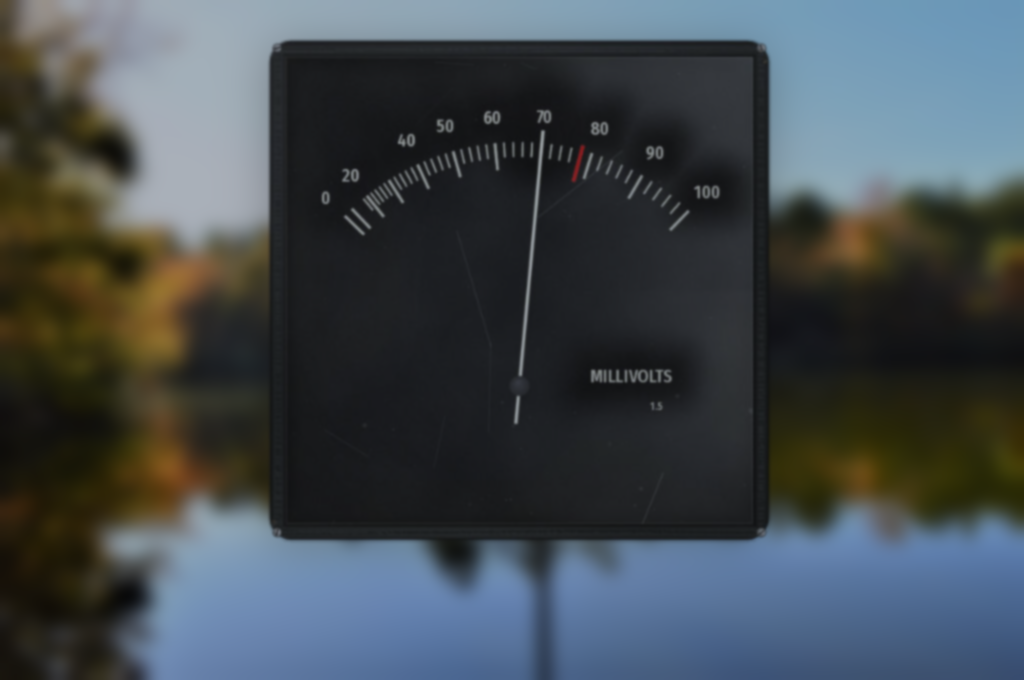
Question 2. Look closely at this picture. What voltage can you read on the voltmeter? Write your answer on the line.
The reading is 70 mV
